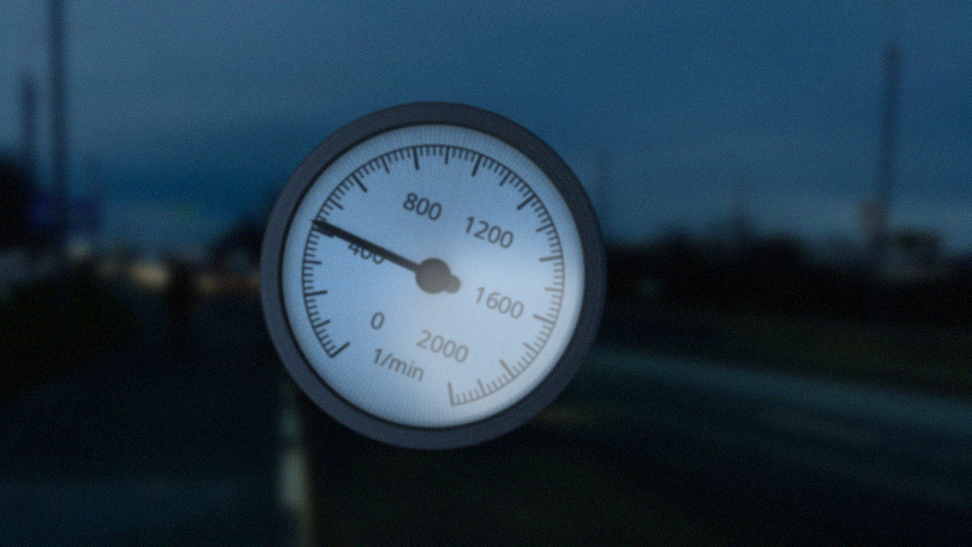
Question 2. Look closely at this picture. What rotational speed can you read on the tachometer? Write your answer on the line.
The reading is 420 rpm
